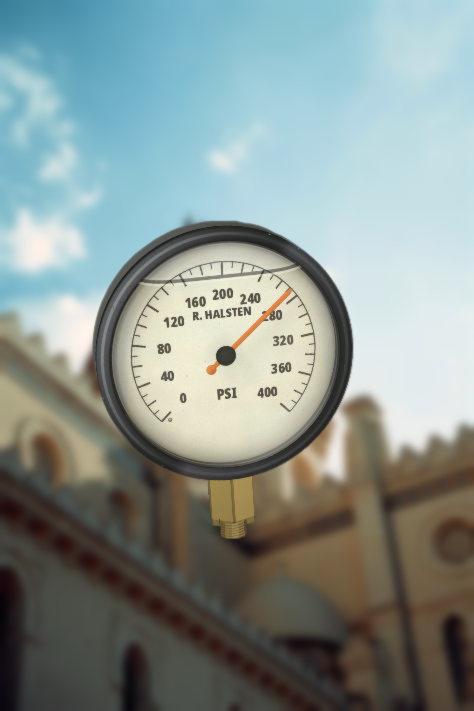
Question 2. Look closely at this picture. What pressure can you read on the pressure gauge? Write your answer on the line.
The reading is 270 psi
